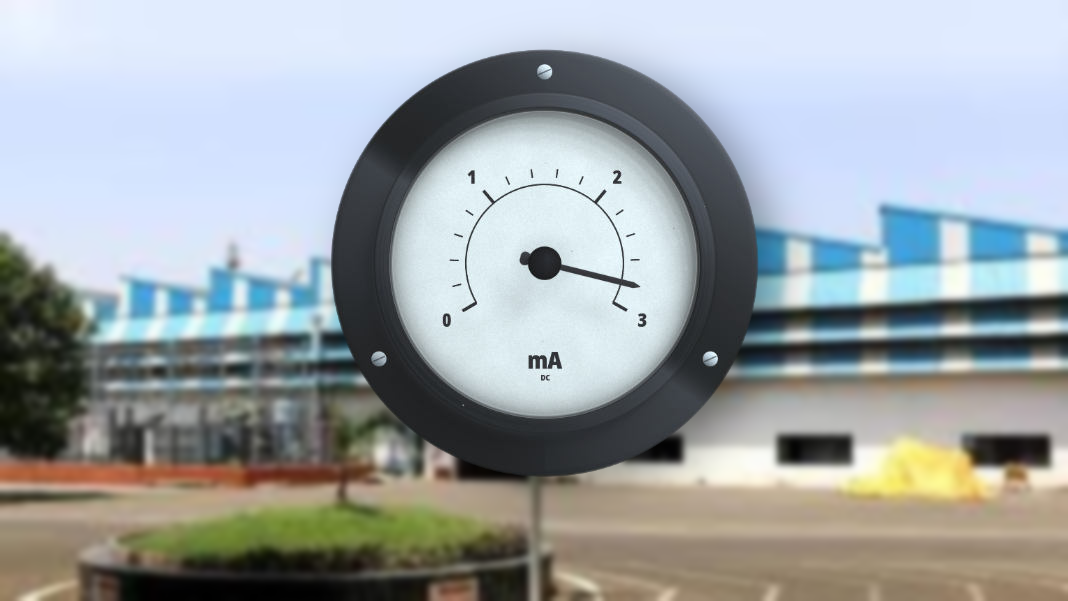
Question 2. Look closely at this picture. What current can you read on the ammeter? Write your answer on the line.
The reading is 2.8 mA
